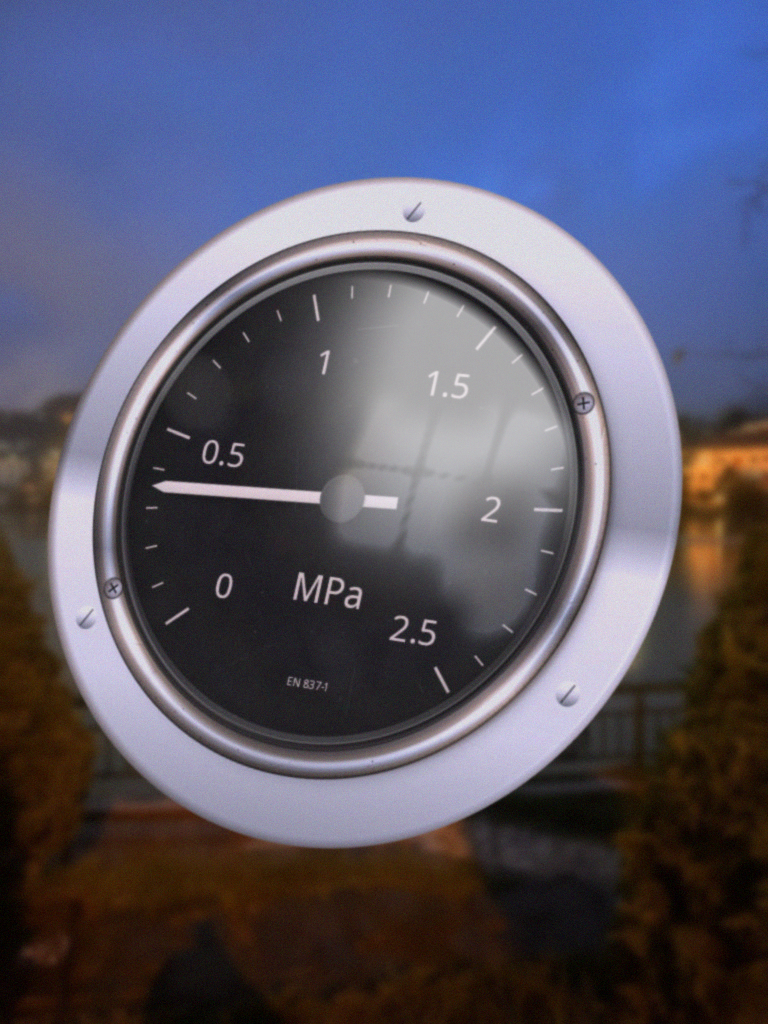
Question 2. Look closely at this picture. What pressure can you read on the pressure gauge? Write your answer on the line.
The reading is 0.35 MPa
